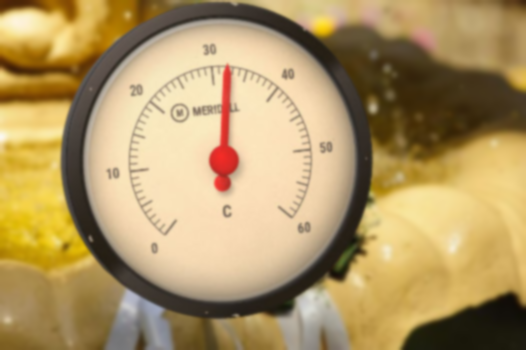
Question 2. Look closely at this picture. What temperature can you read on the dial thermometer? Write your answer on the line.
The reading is 32 °C
